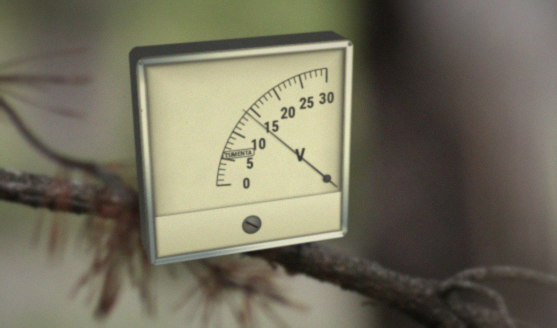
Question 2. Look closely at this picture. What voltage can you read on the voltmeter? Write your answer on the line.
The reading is 14 V
